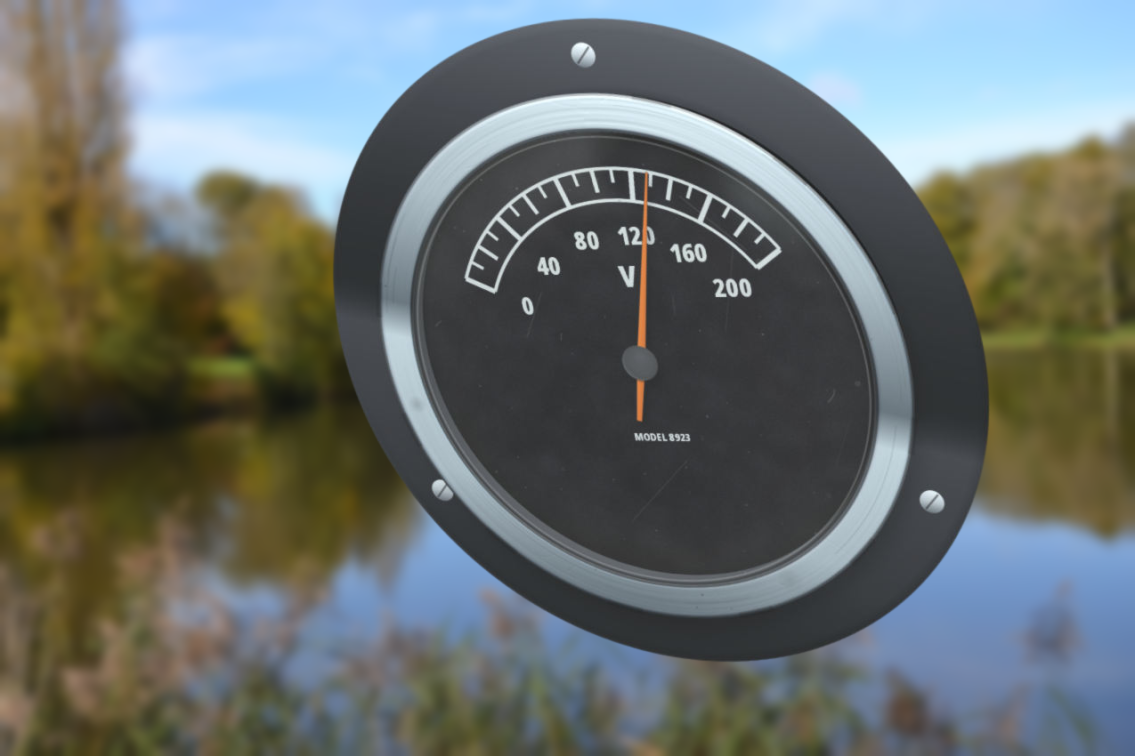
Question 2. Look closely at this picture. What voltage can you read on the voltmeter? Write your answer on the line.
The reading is 130 V
